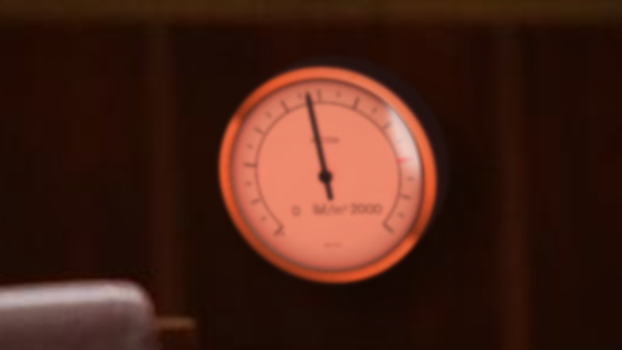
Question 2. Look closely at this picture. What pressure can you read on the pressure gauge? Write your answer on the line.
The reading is 950 psi
